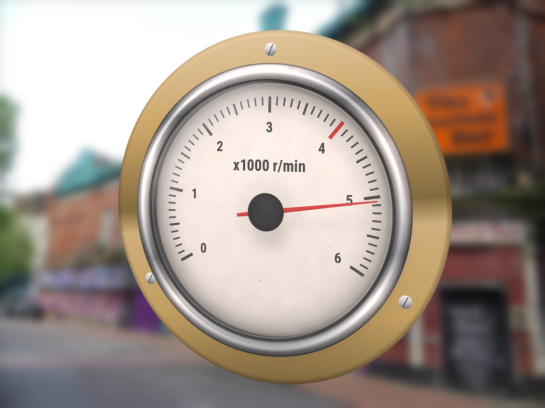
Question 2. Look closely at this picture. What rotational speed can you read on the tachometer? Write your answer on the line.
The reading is 5050 rpm
